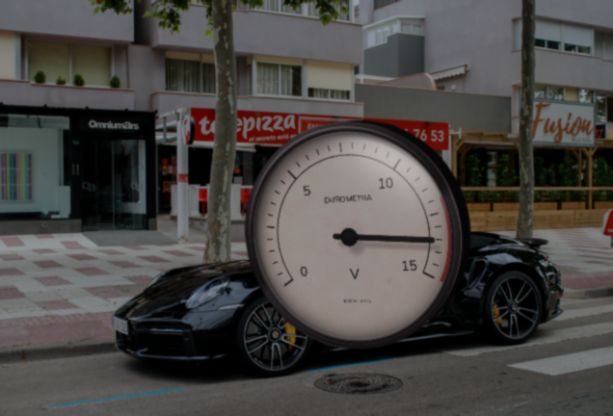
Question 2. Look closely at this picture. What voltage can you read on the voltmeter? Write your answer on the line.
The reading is 13.5 V
